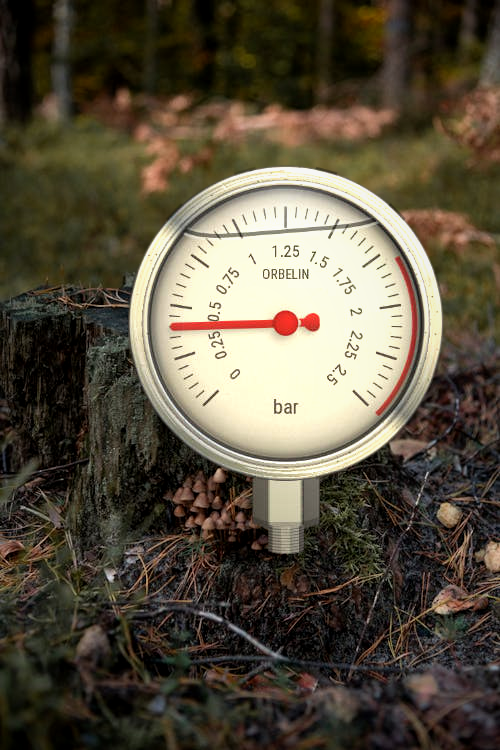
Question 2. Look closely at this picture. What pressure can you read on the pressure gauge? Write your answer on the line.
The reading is 0.4 bar
